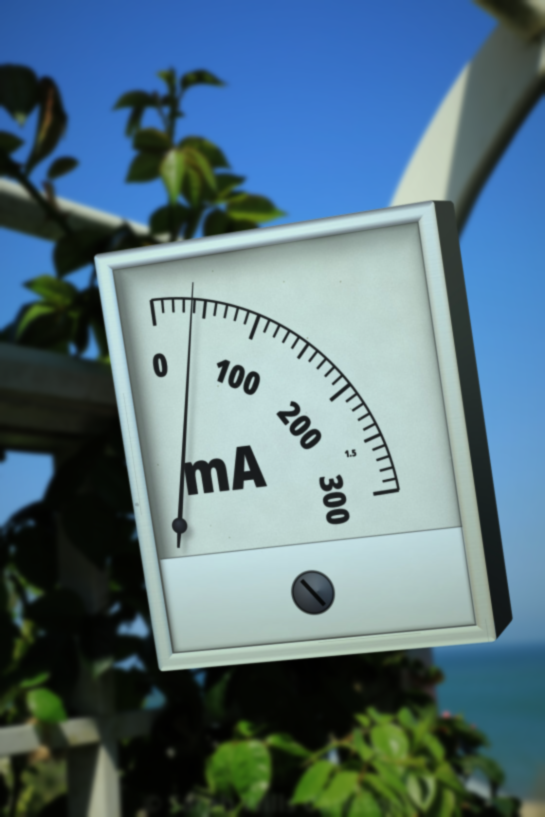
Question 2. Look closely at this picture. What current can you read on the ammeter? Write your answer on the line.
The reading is 40 mA
